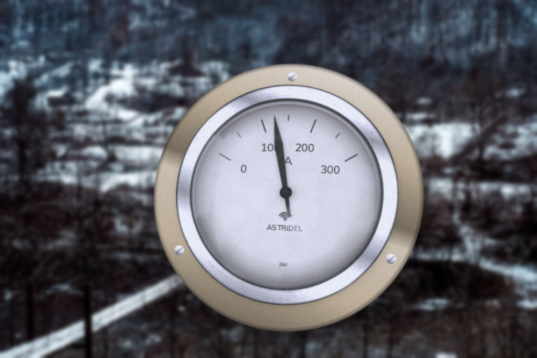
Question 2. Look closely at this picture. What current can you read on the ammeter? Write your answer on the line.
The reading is 125 A
